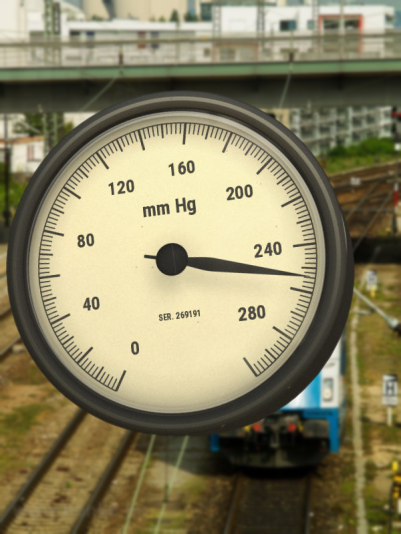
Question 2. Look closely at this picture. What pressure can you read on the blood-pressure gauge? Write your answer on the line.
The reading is 254 mmHg
